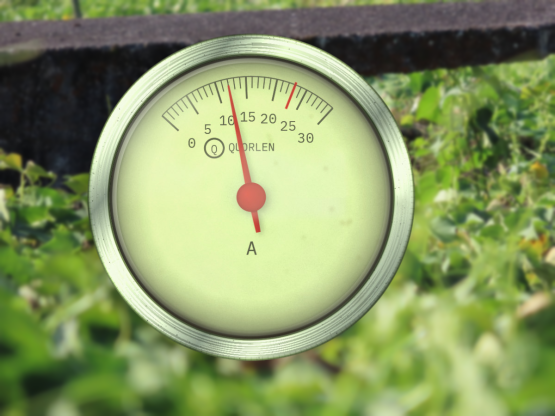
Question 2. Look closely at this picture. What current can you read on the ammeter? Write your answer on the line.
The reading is 12 A
